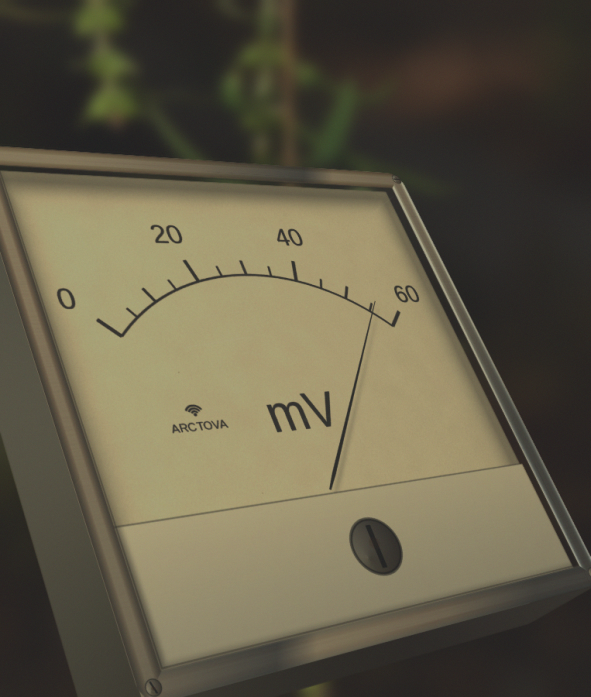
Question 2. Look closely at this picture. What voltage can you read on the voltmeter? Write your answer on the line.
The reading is 55 mV
